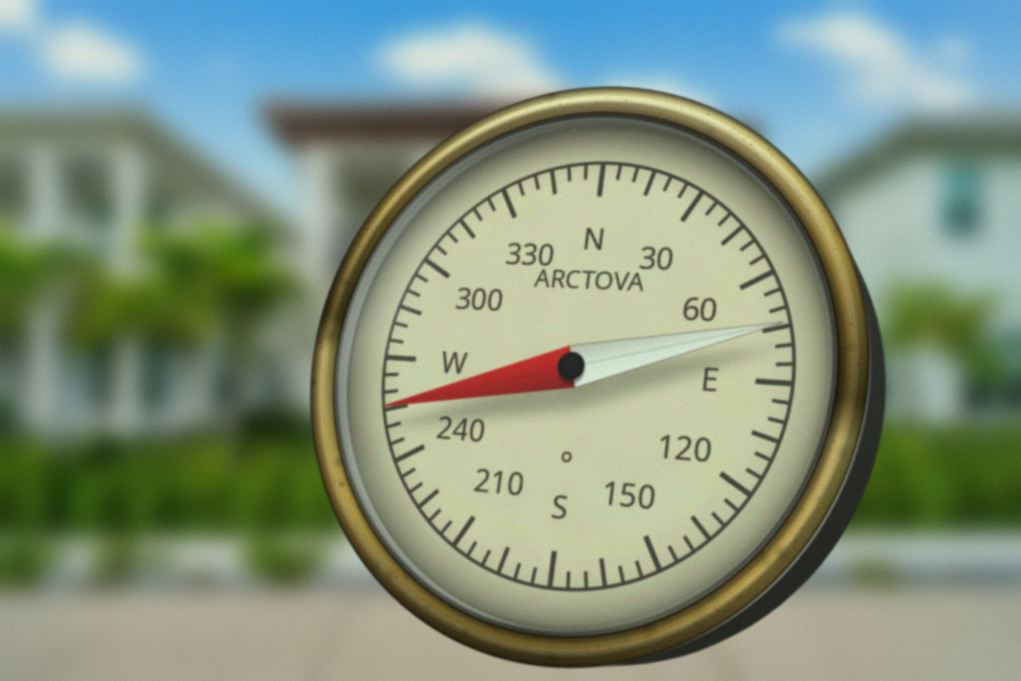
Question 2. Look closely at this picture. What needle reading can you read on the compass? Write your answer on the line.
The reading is 255 °
